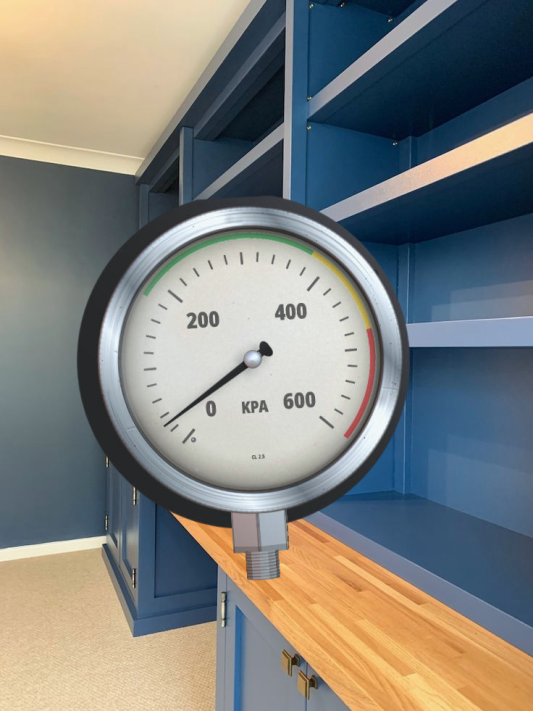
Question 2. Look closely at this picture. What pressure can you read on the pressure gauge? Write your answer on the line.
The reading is 30 kPa
